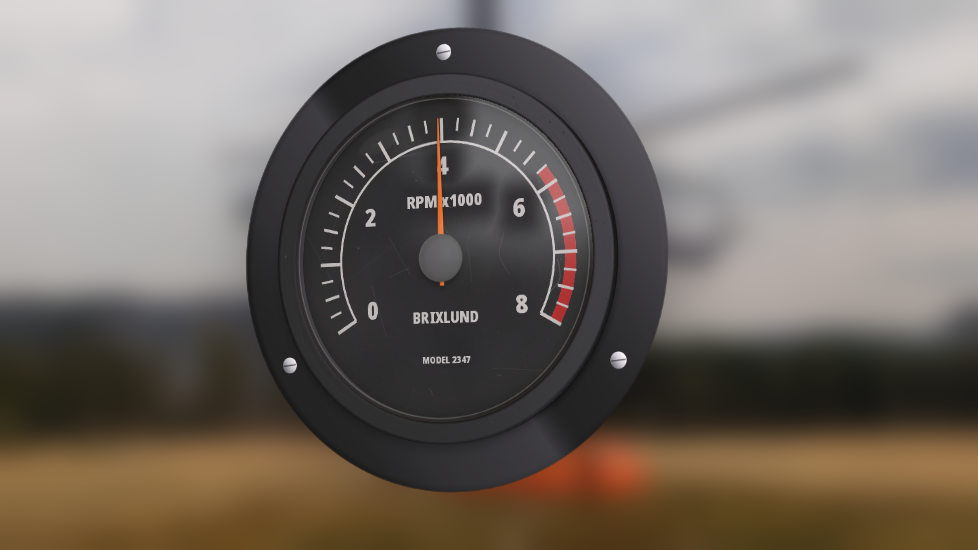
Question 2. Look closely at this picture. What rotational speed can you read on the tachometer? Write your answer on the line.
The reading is 4000 rpm
